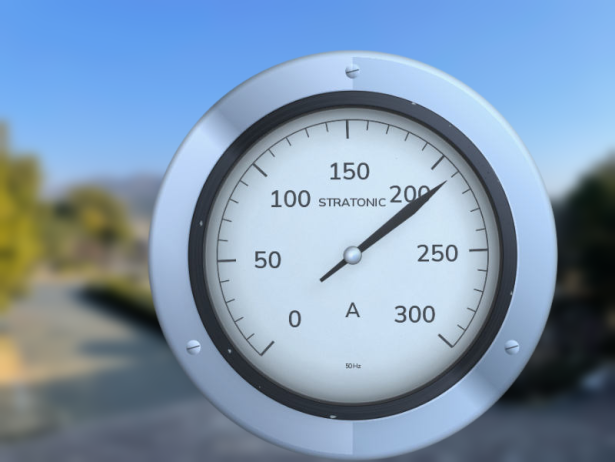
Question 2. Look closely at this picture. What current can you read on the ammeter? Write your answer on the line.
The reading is 210 A
